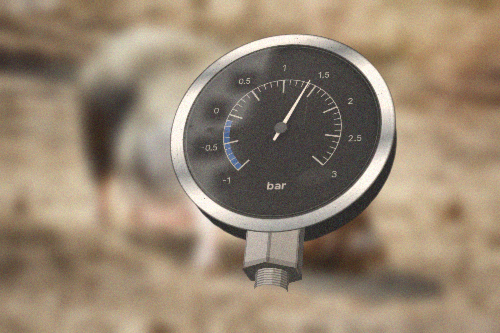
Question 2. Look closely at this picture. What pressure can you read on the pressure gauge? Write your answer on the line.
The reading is 1.4 bar
